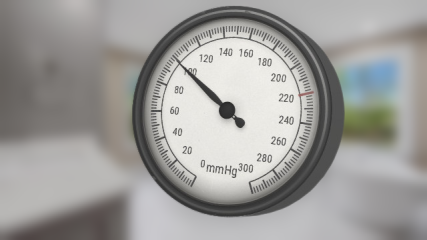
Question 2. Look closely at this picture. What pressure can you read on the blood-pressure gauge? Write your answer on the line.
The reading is 100 mmHg
